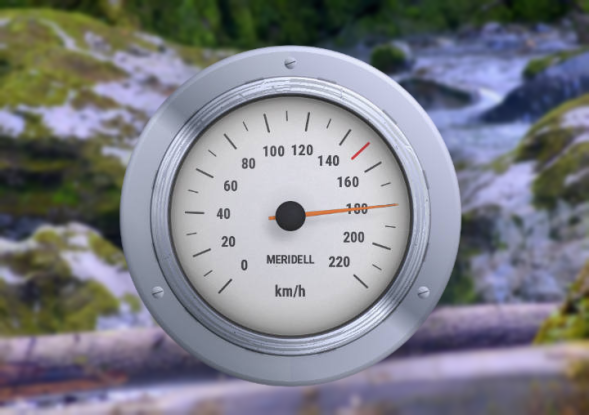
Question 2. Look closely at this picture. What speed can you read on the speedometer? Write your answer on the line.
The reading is 180 km/h
